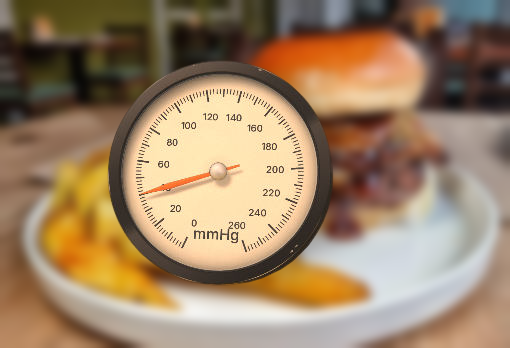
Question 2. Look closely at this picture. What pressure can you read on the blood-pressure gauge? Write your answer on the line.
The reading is 40 mmHg
